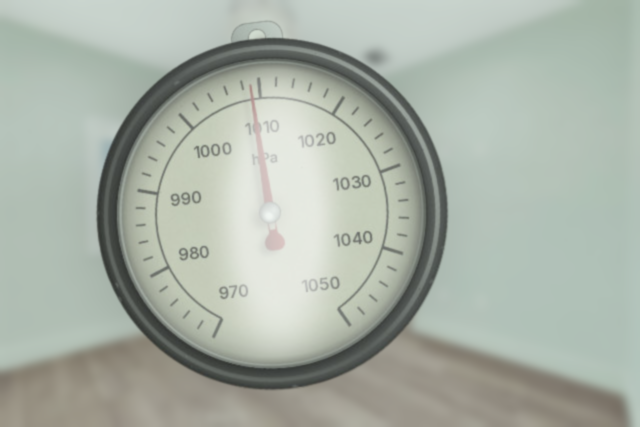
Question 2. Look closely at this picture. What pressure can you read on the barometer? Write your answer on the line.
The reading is 1009 hPa
